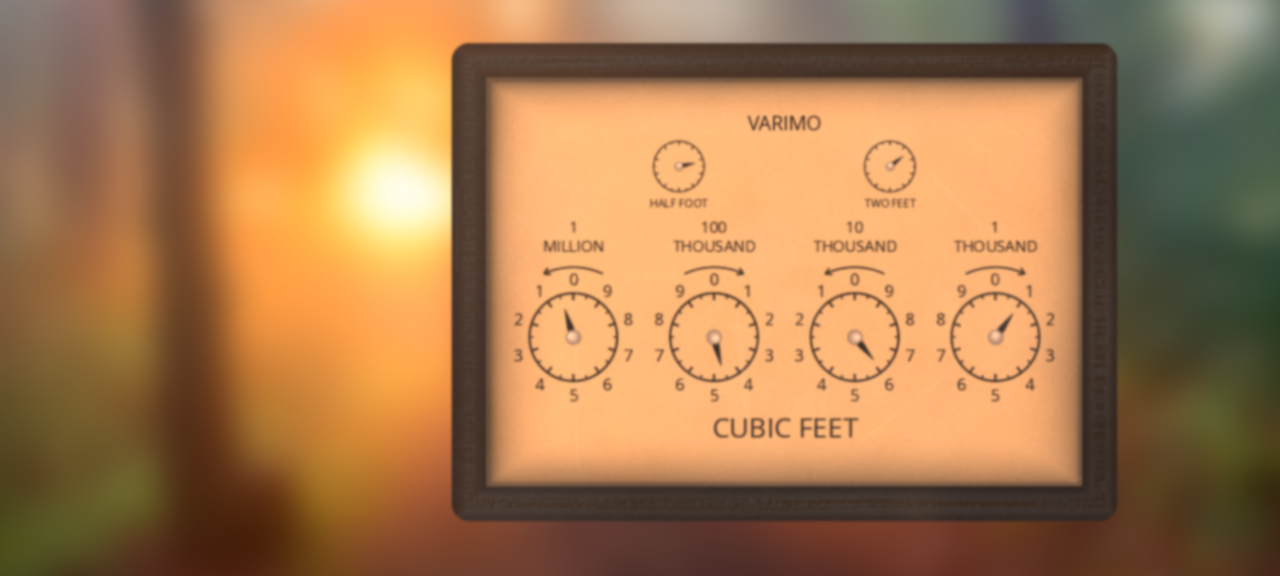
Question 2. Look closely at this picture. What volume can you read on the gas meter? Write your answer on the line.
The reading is 46100 ft³
